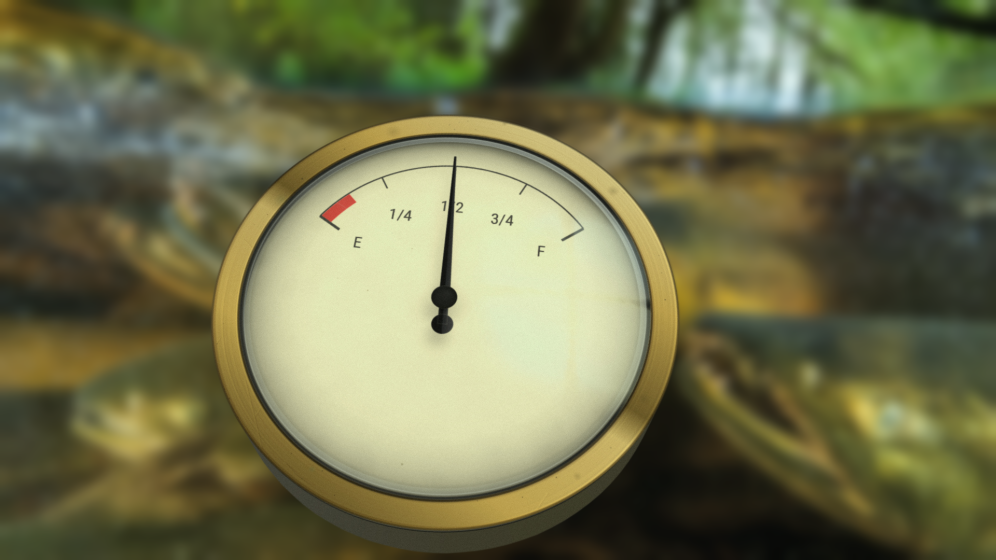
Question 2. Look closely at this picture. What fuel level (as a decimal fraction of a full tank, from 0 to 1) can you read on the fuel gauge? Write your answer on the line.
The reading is 0.5
